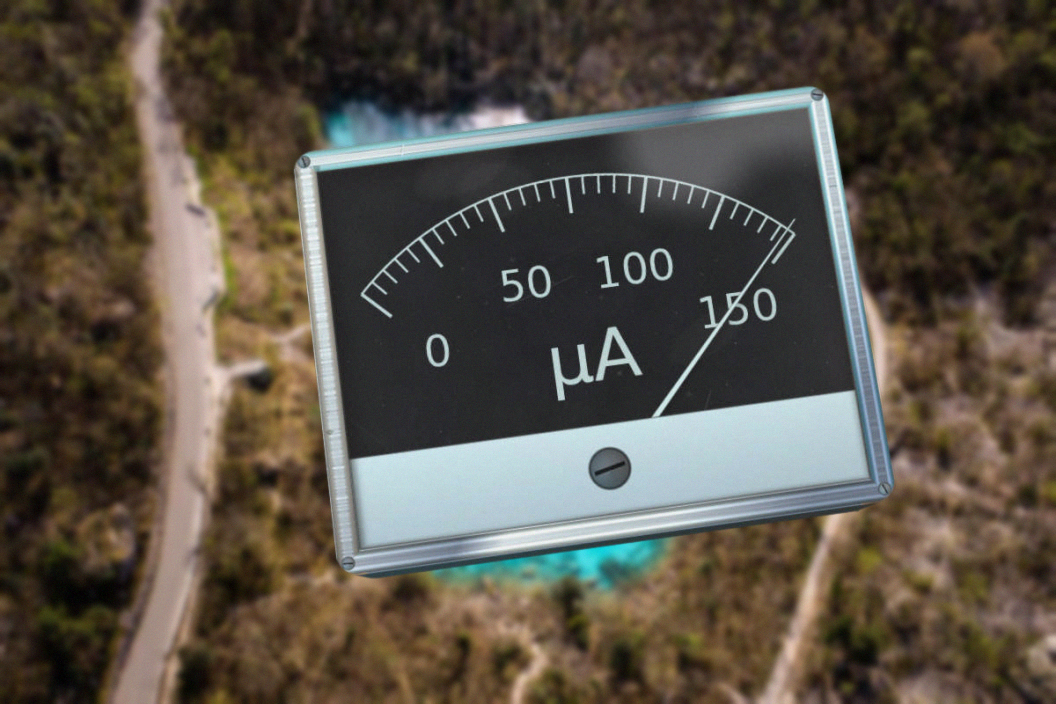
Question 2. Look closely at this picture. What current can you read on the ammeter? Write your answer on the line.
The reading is 147.5 µA
